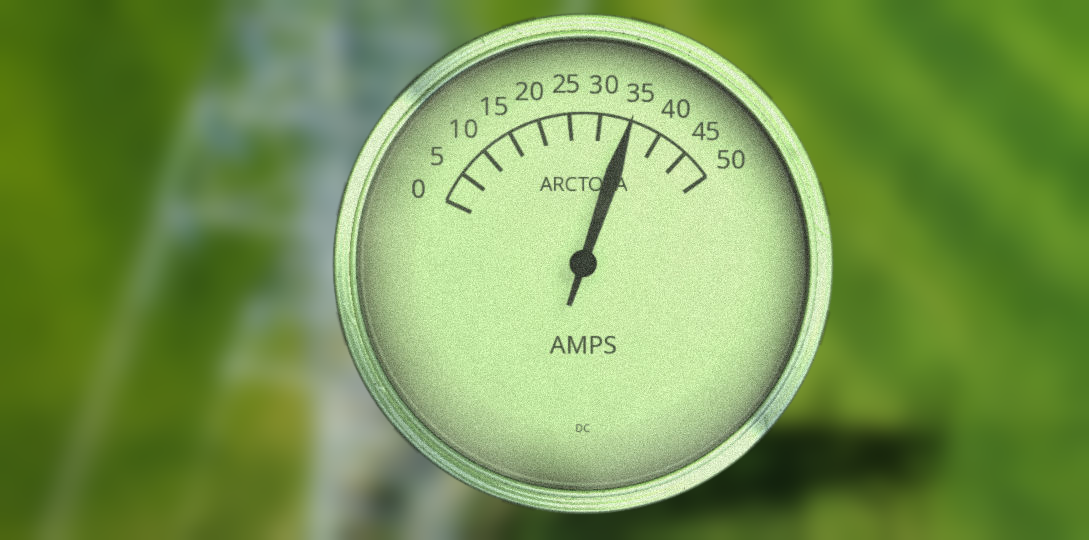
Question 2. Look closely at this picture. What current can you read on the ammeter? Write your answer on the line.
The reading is 35 A
